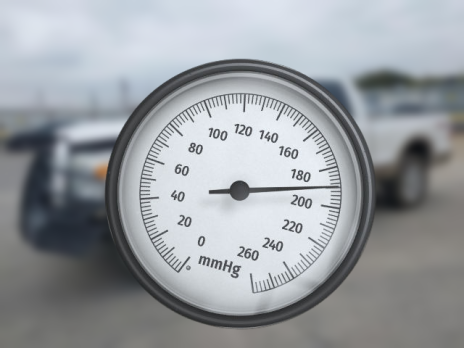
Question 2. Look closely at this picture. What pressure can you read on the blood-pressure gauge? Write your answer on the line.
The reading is 190 mmHg
